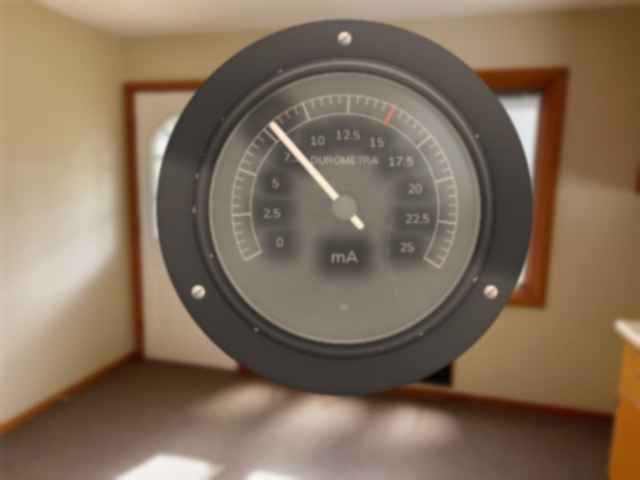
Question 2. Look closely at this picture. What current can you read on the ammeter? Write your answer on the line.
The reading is 8 mA
